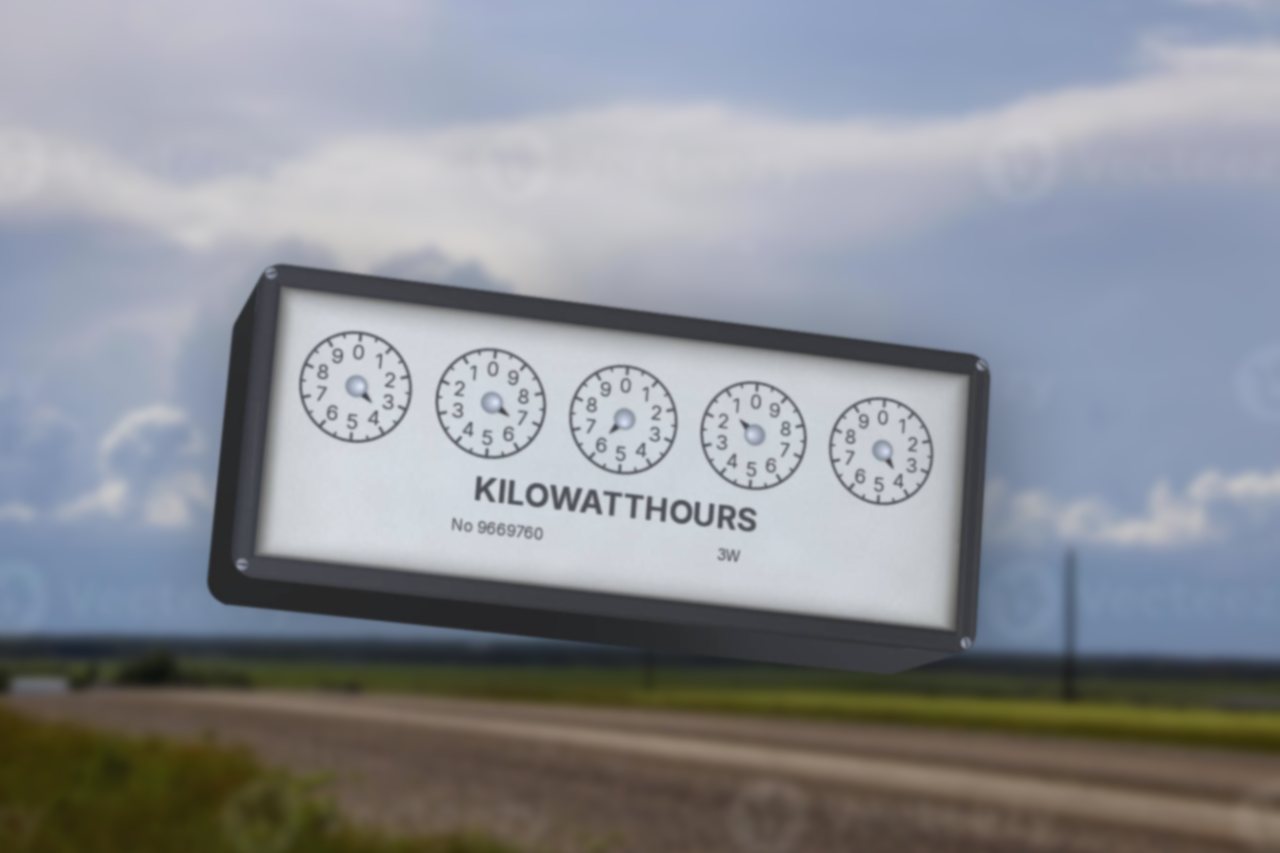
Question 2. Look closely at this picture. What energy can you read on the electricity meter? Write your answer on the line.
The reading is 36614 kWh
